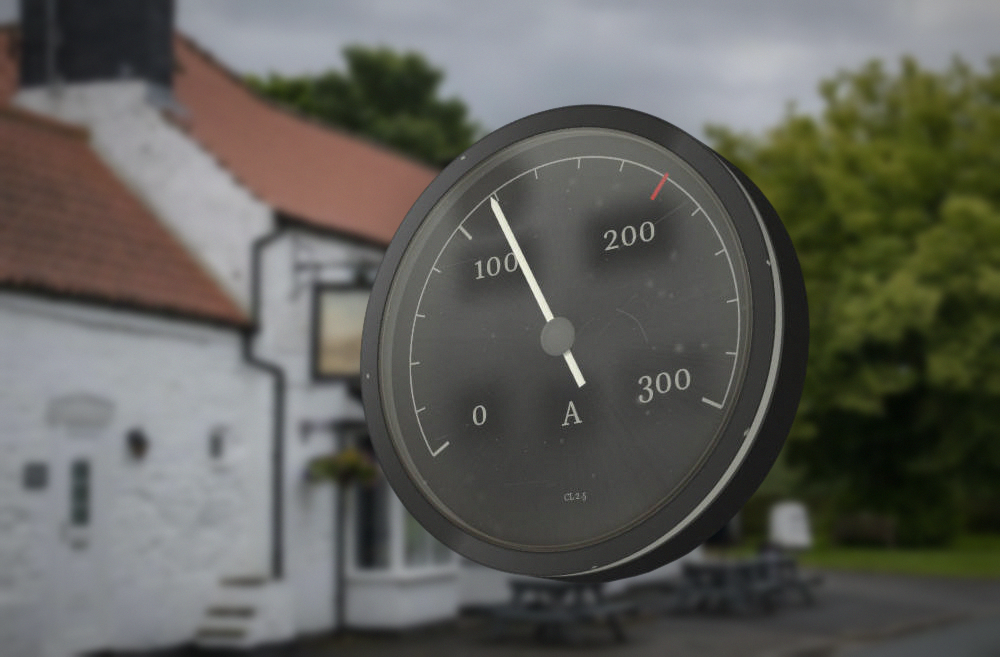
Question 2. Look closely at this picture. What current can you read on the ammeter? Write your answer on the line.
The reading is 120 A
